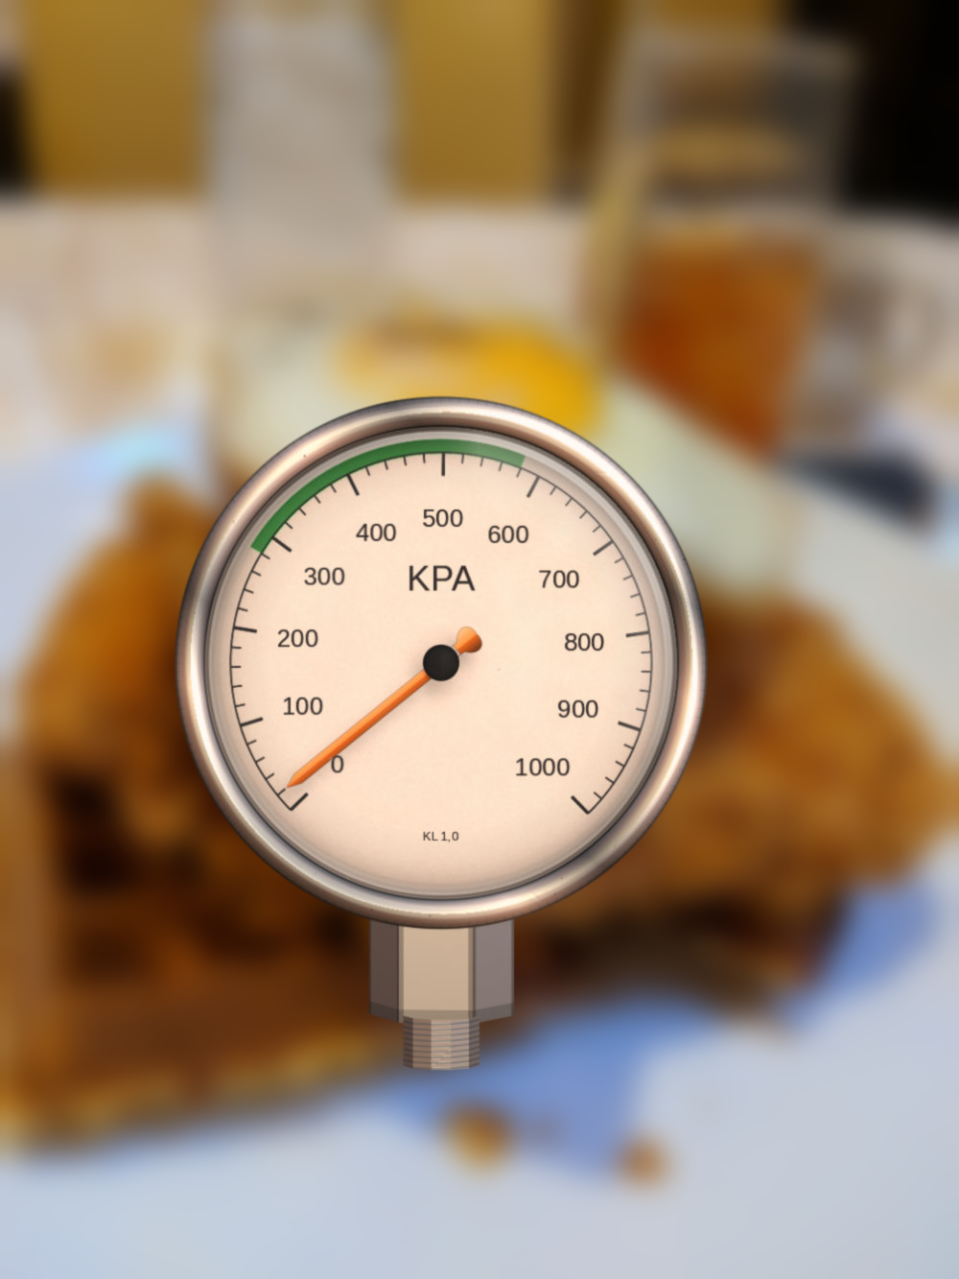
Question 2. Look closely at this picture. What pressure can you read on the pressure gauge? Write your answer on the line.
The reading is 20 kPa
